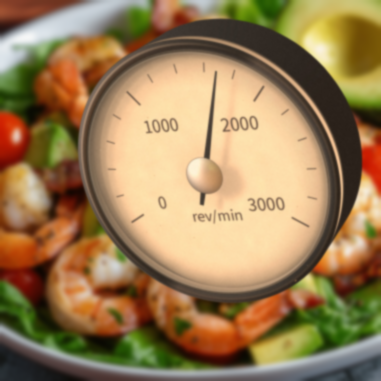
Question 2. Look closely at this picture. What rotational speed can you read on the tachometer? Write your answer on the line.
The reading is 1700 rpm
